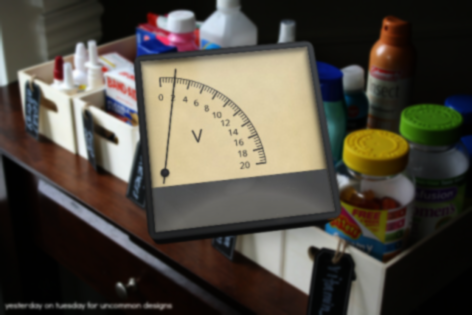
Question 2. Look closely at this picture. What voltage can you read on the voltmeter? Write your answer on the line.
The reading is 2 V
